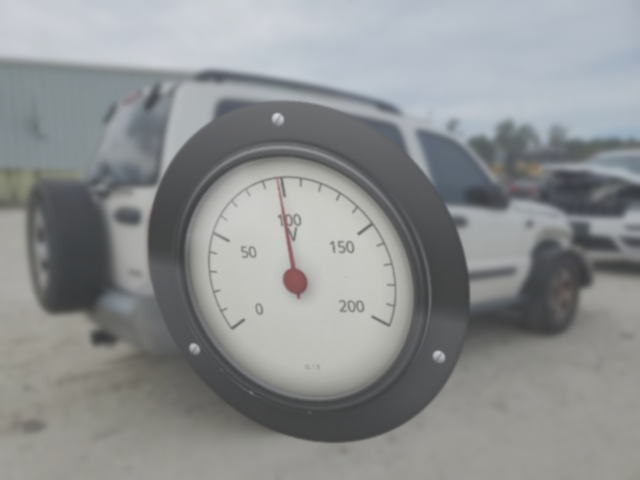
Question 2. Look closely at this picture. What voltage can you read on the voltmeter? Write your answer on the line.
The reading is 100 V
